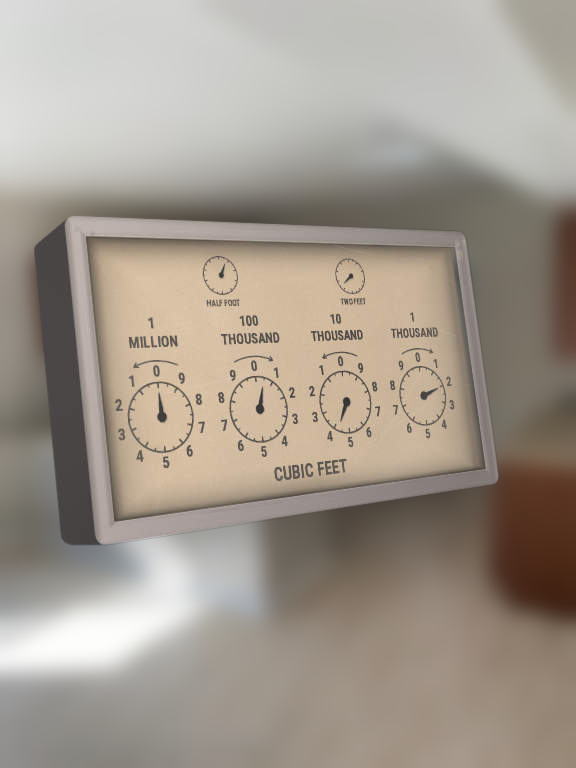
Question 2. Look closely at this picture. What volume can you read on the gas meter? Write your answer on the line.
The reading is 4200 ft³
